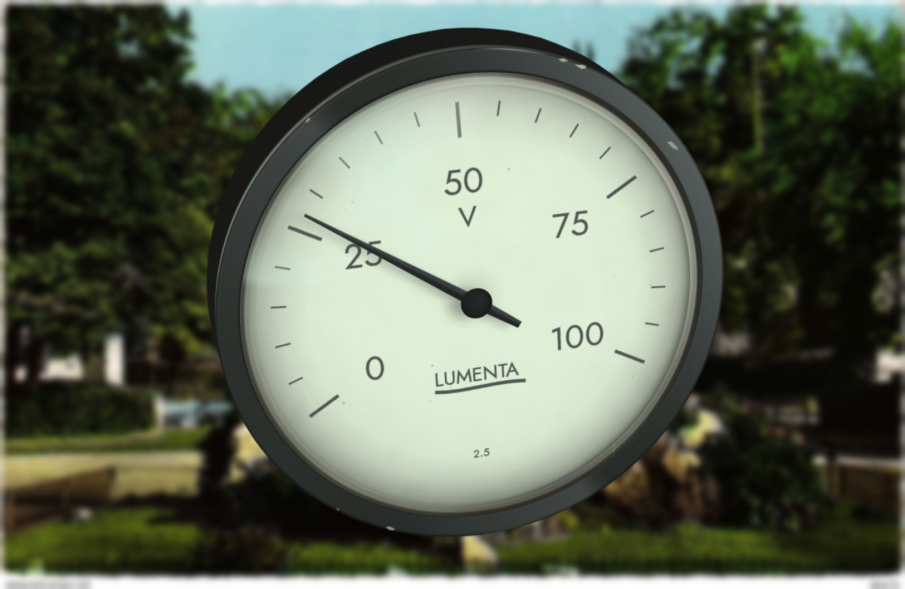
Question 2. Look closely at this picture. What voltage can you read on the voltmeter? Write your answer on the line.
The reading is 27.5 V
